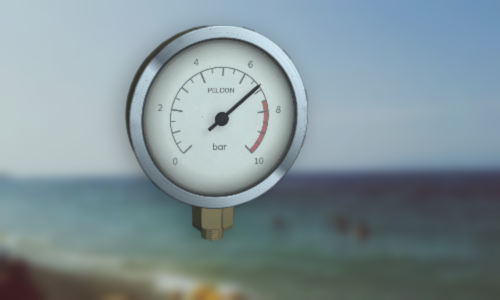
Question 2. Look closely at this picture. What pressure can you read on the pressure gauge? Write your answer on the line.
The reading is 6.75 bar
